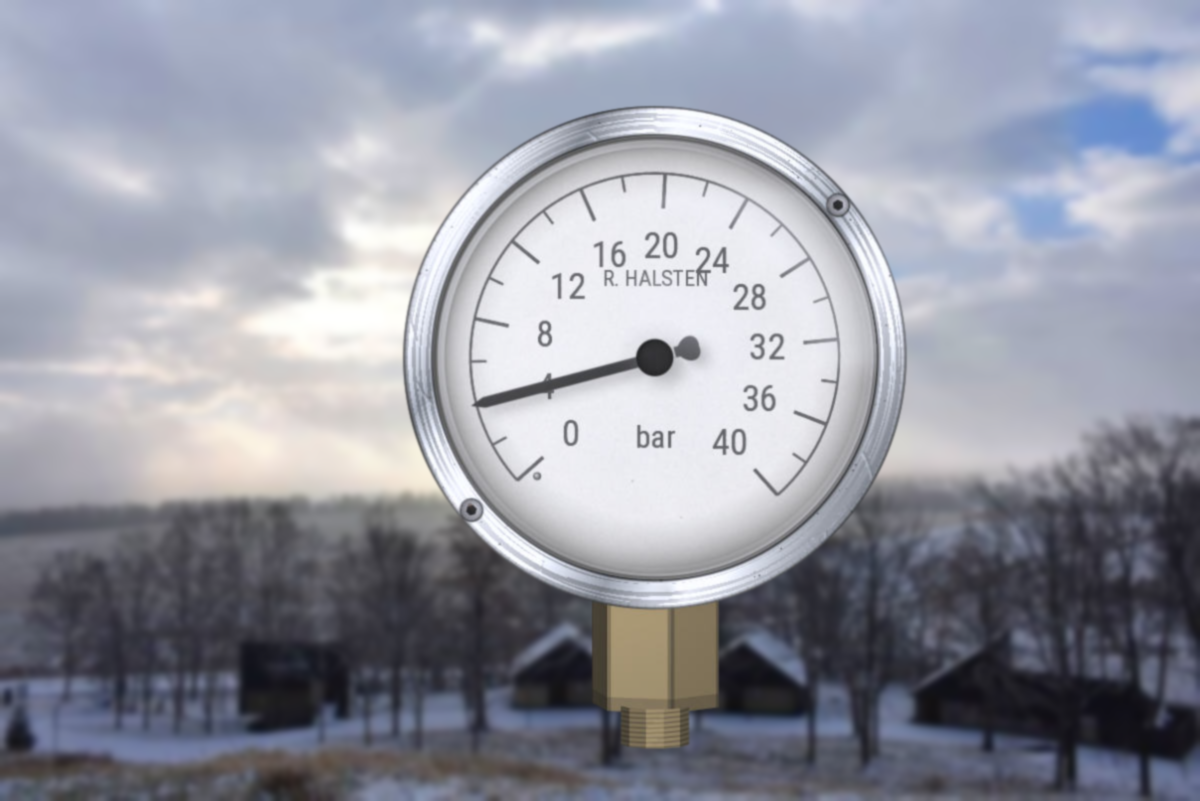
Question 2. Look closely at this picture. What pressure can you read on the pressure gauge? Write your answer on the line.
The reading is 4 bar
